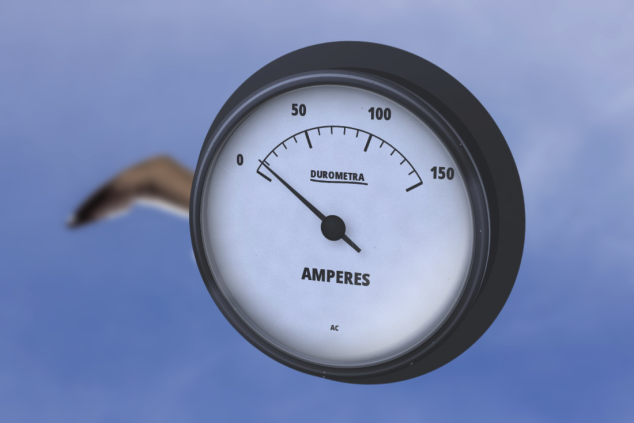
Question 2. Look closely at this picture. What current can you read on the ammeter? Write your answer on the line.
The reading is 10 A
